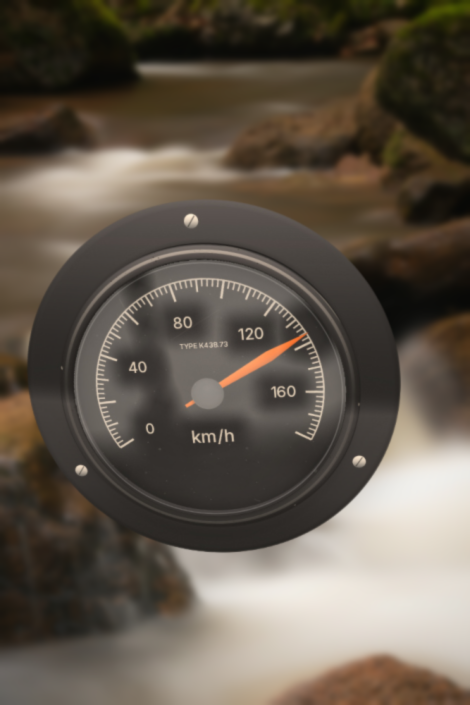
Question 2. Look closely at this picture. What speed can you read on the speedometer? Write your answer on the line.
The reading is 136 km/h
